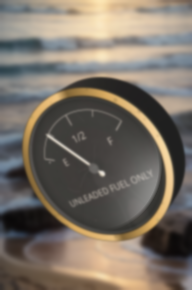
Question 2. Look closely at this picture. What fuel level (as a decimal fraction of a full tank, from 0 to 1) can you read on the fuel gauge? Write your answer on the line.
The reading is 0.25
